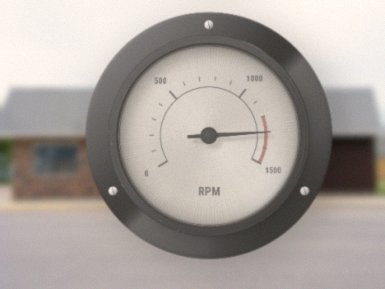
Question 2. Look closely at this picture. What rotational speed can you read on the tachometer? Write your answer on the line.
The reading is 1300 rpm
